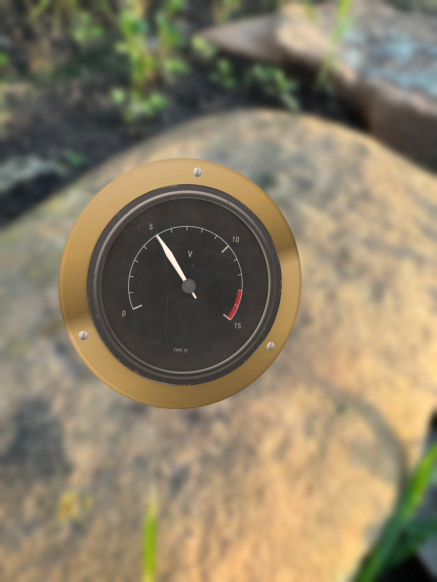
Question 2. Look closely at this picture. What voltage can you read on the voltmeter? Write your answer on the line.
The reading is 5 V
